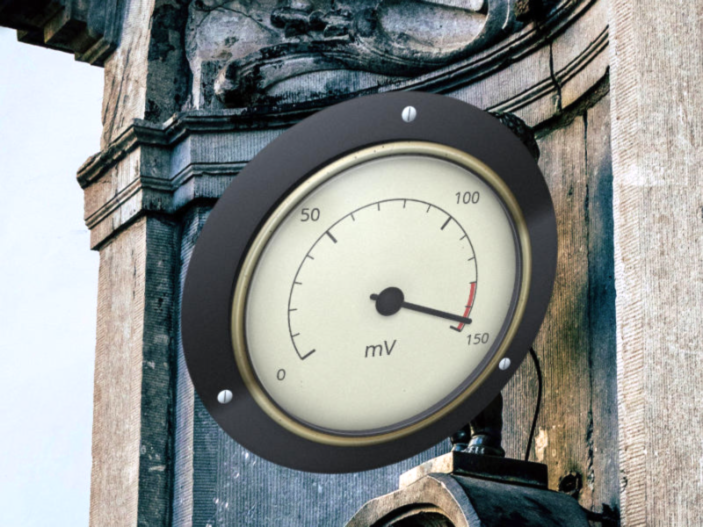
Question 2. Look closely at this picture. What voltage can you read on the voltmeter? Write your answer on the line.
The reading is 145 mV
